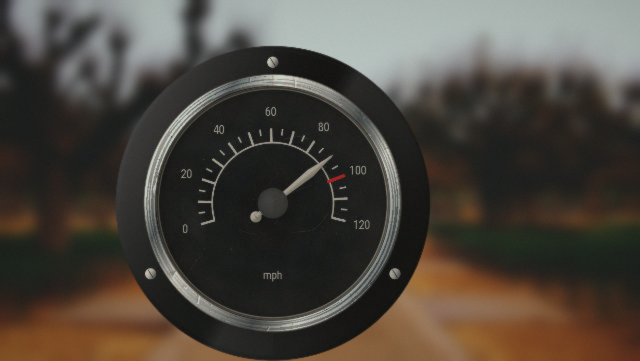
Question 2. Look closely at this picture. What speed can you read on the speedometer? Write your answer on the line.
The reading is 90 mph
